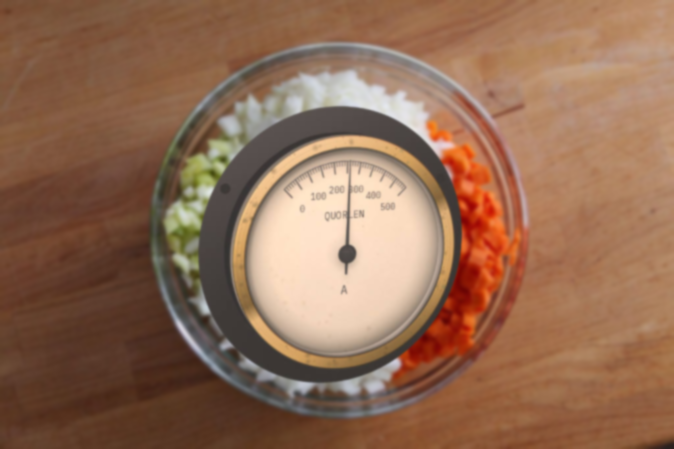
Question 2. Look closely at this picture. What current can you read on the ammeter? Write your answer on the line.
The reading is 250 A
